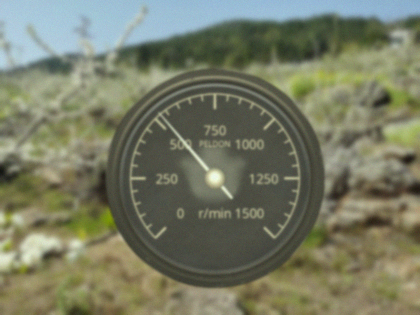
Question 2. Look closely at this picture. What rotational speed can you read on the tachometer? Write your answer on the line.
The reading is 525 rpm
